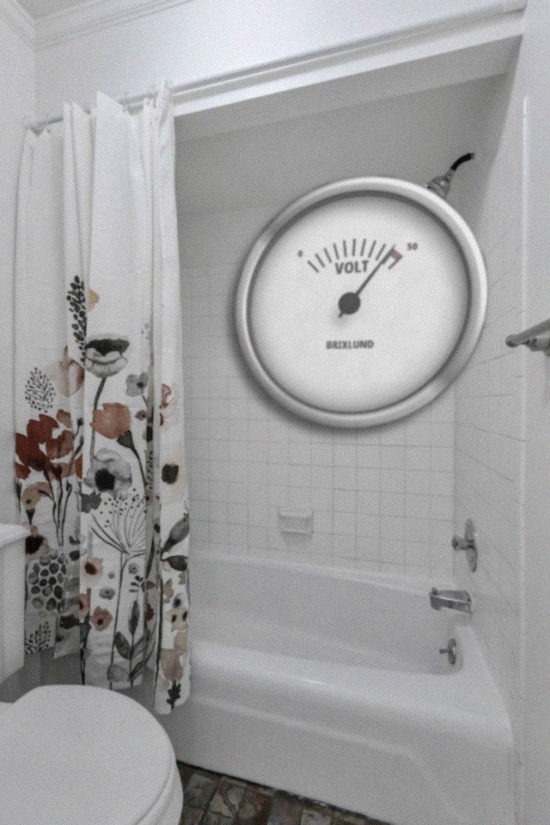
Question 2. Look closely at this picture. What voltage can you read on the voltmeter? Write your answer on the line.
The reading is 45 V
